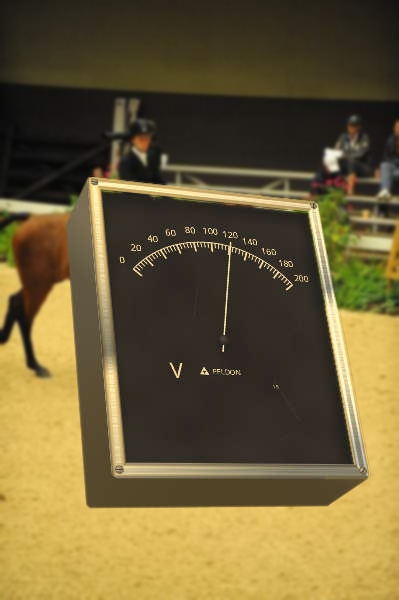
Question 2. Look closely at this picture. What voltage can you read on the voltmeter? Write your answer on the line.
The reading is 120 V
